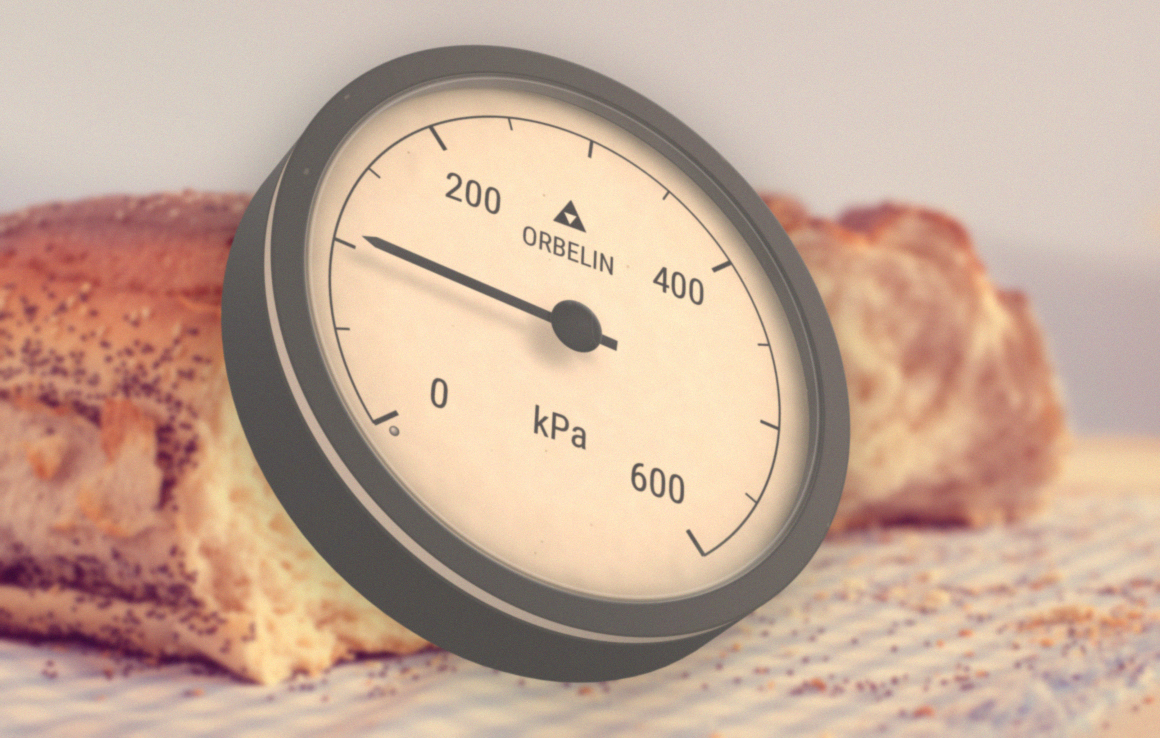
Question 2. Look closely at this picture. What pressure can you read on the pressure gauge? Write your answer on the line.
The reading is 100 kPa
